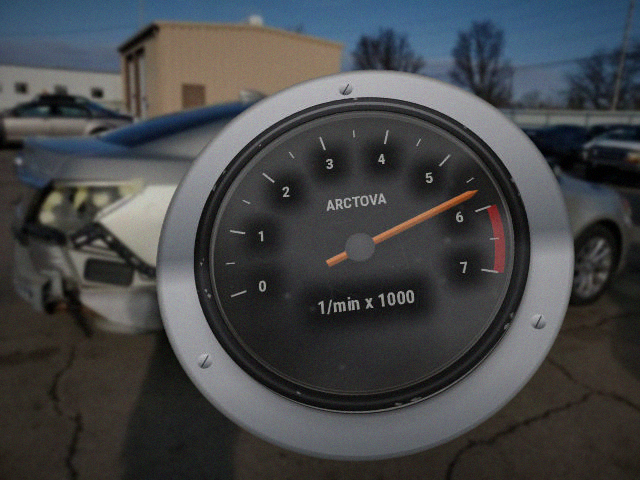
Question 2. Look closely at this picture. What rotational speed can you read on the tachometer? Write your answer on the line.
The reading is 5750 rpm
